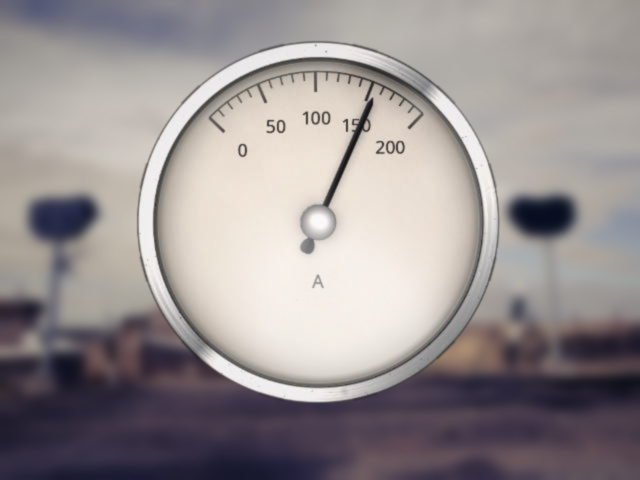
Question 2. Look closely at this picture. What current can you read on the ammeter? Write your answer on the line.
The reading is 155 A
